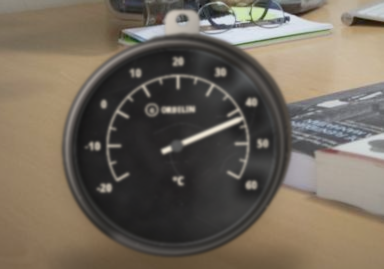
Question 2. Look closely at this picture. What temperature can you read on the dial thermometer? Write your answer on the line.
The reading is 42.5 °C
